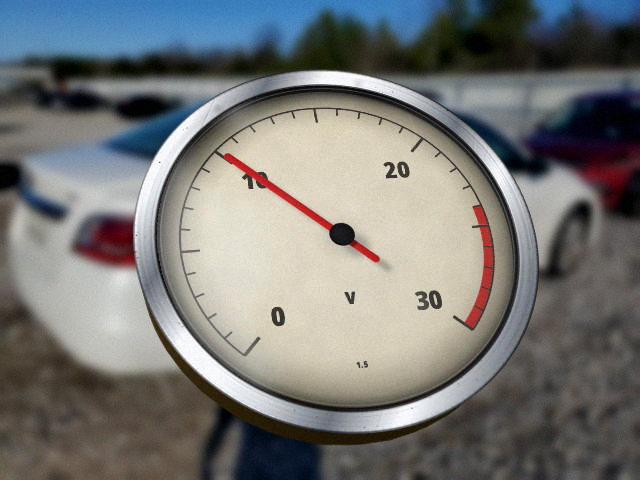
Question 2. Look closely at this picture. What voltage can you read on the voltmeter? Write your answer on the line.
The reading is 10 V
